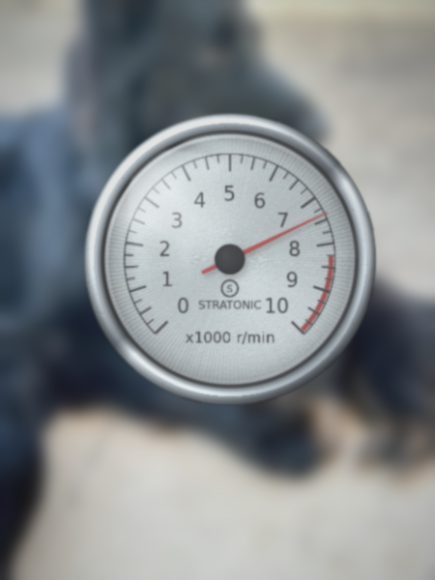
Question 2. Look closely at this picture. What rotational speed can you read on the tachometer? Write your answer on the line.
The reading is 7375 rpm
